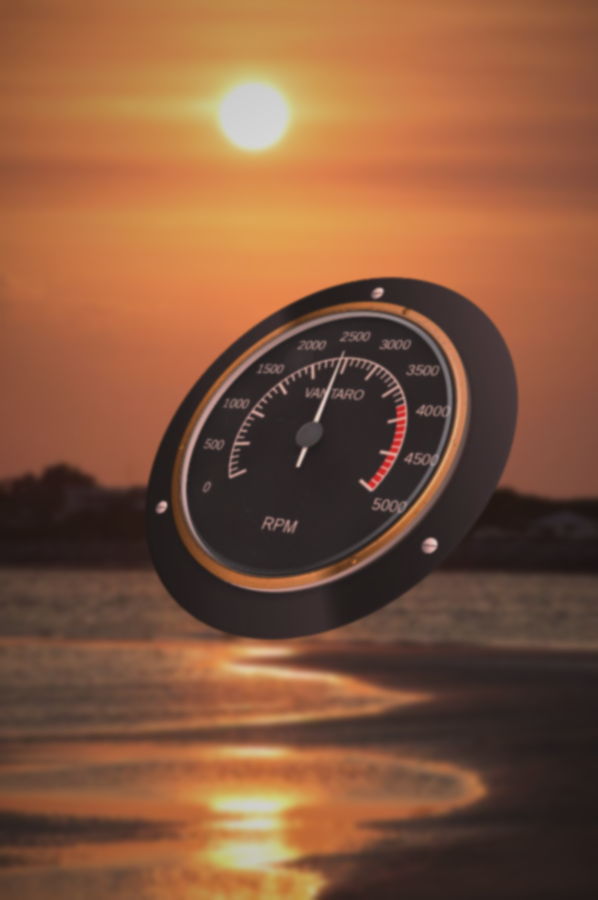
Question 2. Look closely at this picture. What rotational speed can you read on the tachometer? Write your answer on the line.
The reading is 2500 rpm
